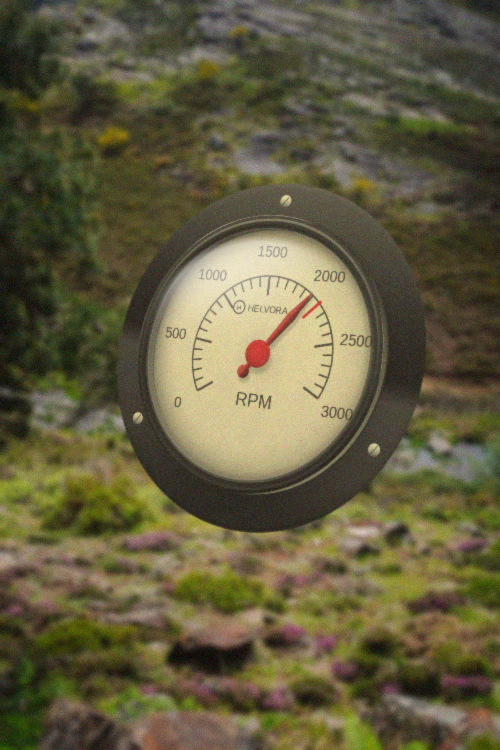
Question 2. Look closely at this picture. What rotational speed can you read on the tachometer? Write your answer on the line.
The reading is 2000 rpm
